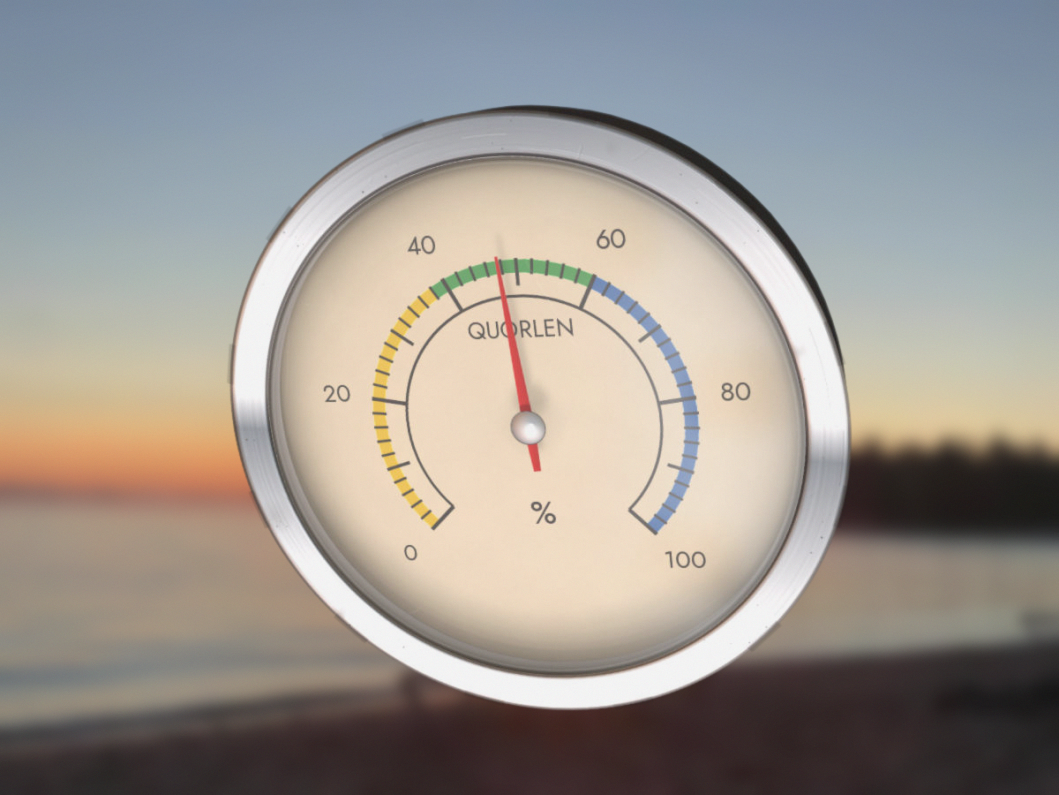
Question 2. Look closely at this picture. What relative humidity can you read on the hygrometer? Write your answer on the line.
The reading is 48 %
